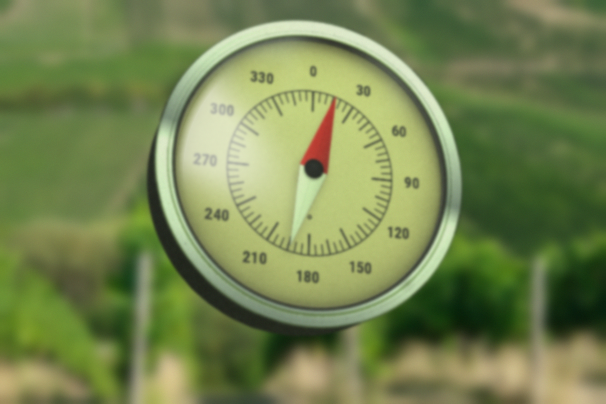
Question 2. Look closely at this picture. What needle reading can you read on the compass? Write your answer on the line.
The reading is 15 °
